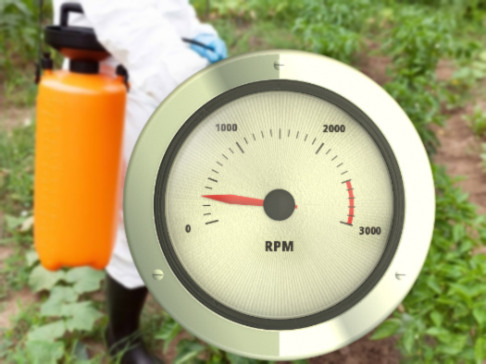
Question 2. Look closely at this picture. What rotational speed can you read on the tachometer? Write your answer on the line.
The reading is 300 rpm
